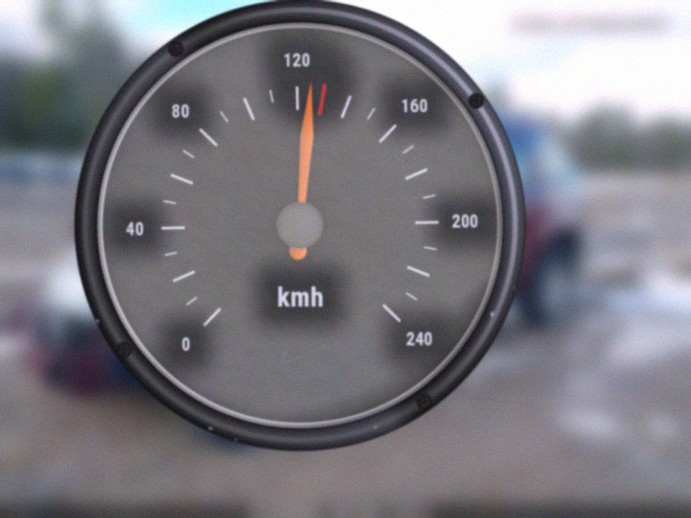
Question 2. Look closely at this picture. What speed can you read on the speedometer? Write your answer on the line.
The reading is 125 km/h
